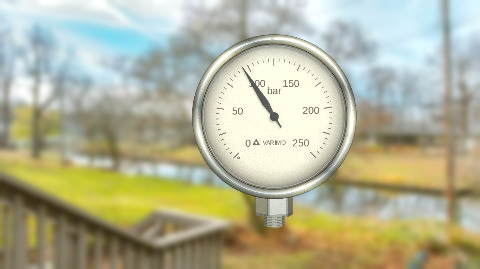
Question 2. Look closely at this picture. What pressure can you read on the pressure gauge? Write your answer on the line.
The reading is 95 bar
